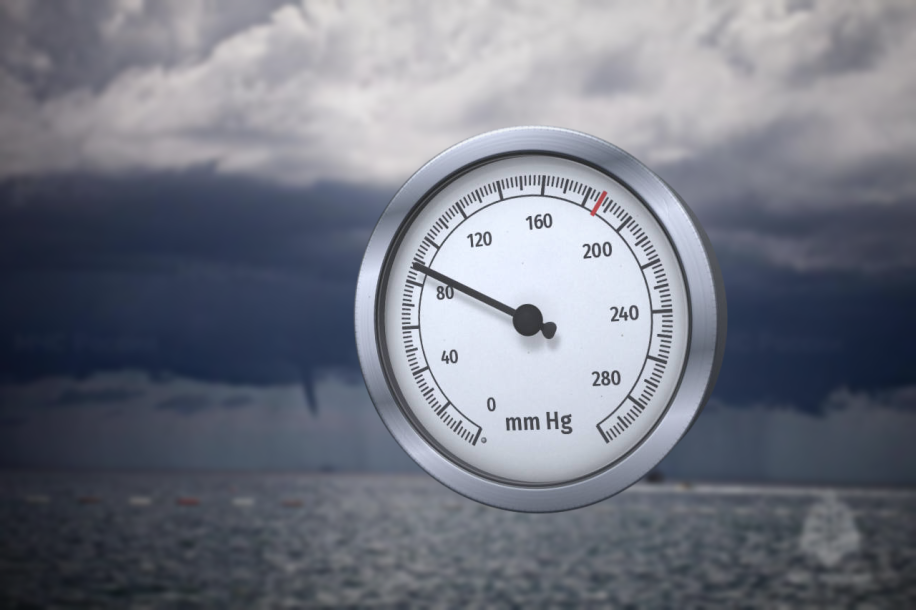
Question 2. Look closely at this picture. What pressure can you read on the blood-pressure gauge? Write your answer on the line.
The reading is 88 mmHg
